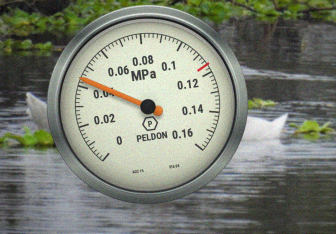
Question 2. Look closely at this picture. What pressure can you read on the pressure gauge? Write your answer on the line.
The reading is 0.044 MPa
